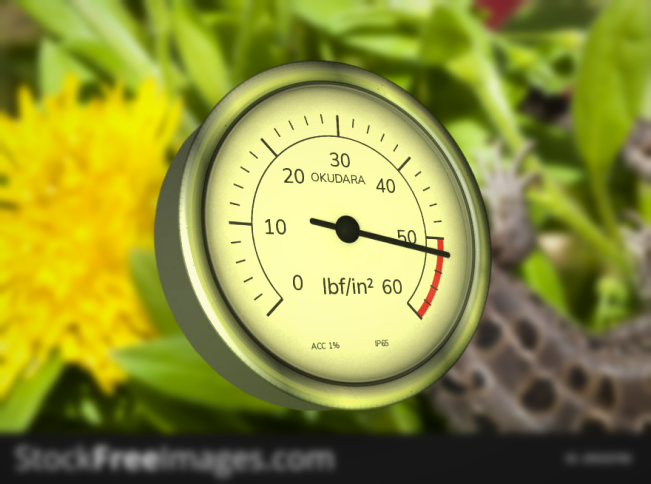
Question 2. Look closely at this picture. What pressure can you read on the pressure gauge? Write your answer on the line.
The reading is 52 psi
